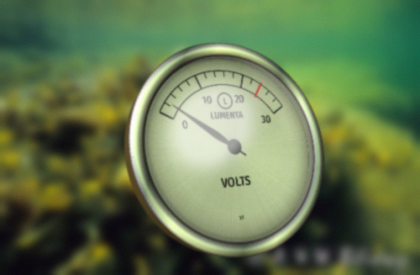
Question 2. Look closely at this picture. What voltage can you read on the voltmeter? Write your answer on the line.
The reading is 2 V
